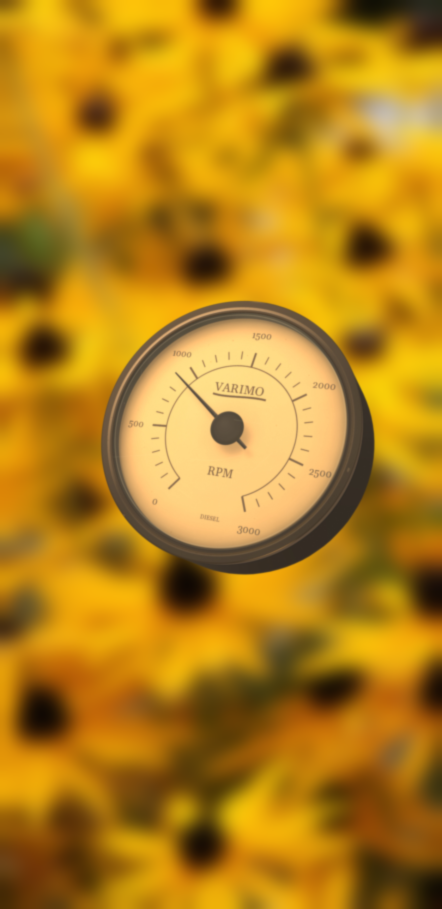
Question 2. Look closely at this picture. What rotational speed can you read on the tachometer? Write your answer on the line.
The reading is 900 rpm
